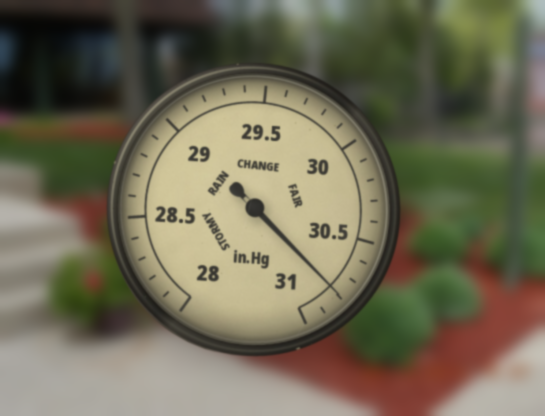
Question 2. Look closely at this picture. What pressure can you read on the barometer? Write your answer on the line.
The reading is 30.8 inHg
